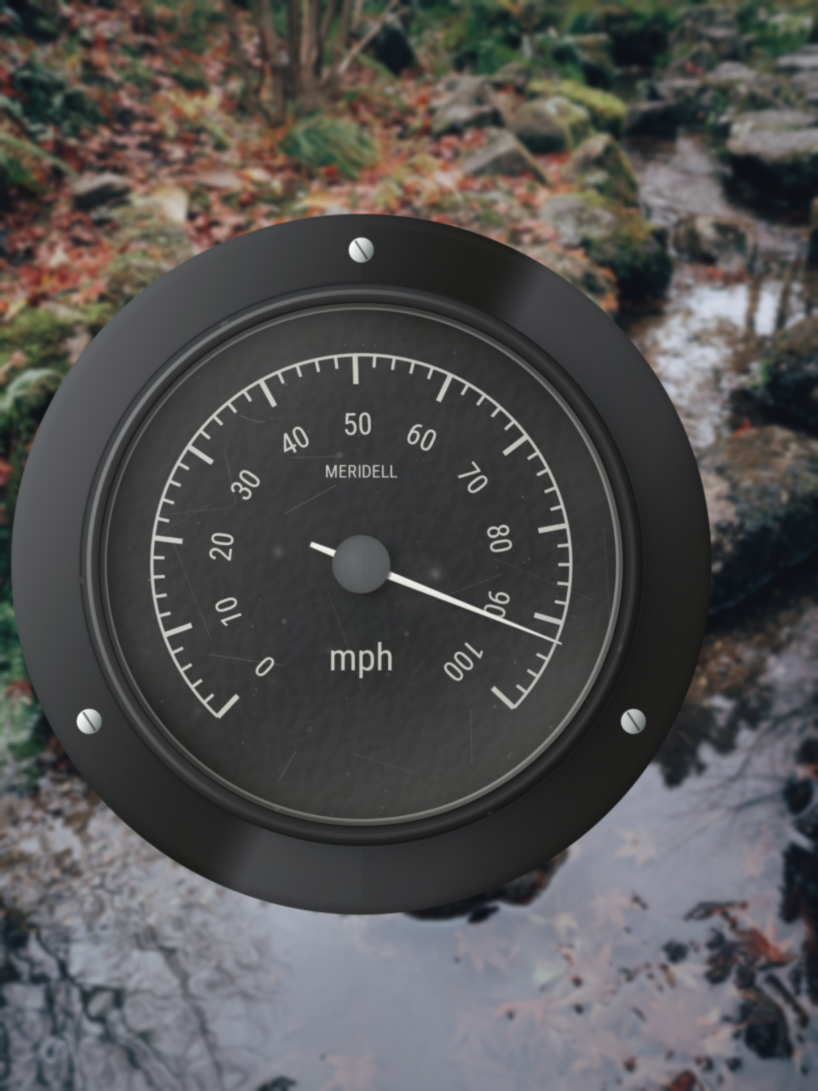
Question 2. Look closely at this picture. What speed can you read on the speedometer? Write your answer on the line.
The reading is 92 mph
